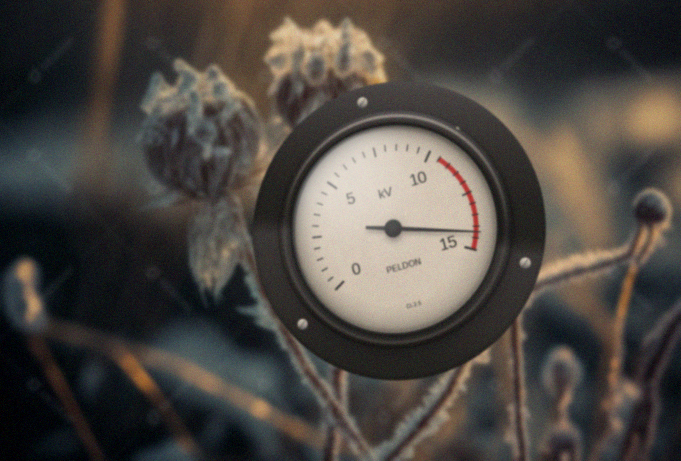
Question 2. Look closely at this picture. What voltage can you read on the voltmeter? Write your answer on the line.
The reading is 14.25 kV
